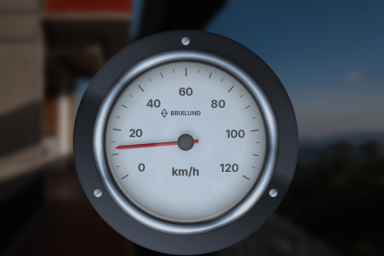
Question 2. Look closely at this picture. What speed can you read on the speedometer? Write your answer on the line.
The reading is 12.5 km/h
